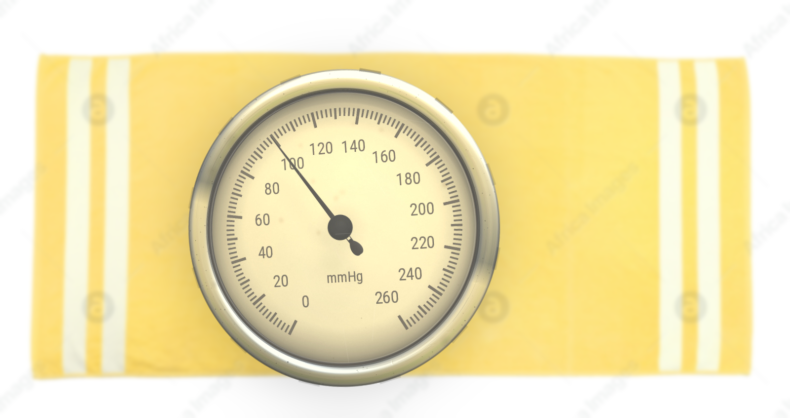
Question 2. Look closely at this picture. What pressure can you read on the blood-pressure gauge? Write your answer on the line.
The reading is 100 mmHg
